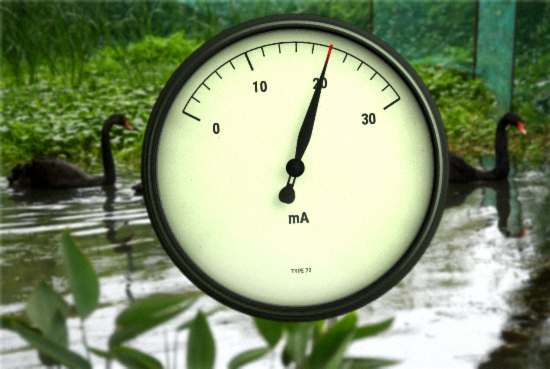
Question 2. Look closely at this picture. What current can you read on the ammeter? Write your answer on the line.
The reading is 20 mA
